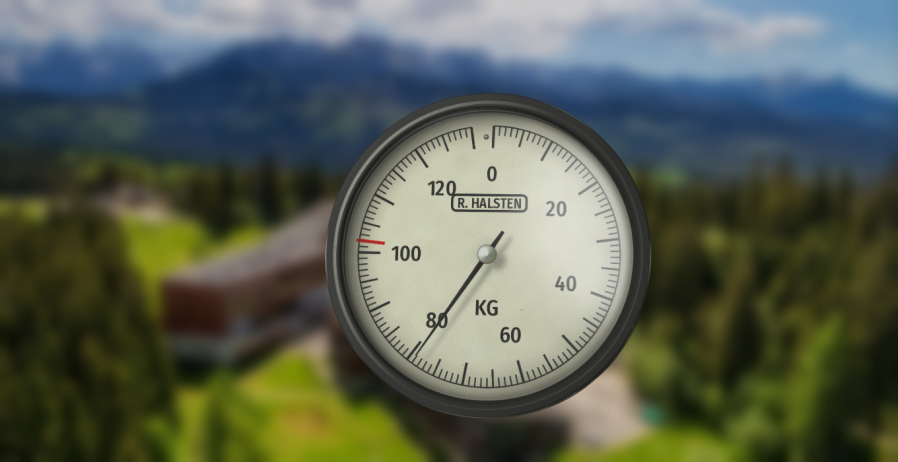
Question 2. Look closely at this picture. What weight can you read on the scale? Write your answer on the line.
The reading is 79 kg
